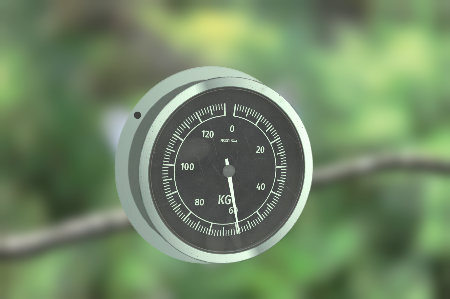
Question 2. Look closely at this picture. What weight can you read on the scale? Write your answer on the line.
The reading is 60 kg
